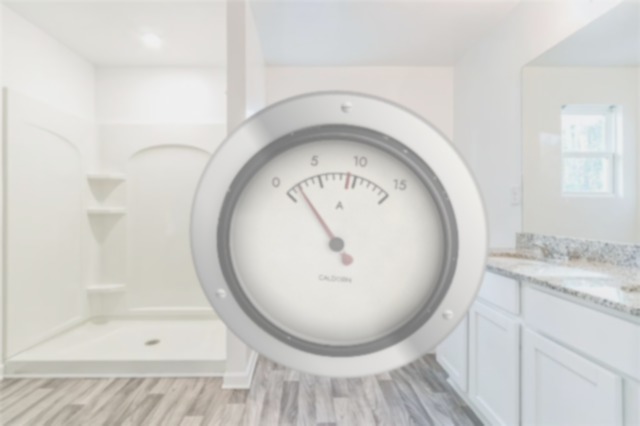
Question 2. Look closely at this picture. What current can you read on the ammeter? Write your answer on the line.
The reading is 2 A
